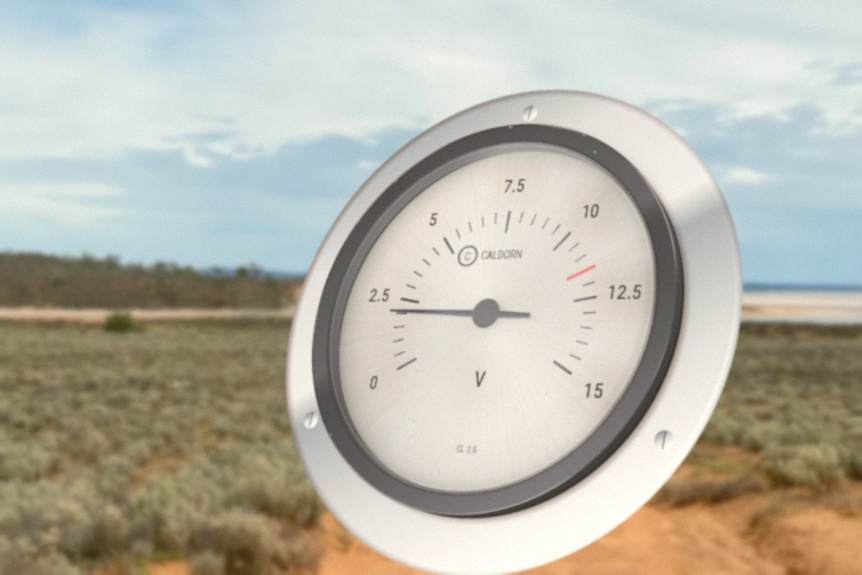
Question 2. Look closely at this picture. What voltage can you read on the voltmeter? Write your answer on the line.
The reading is 2 V
